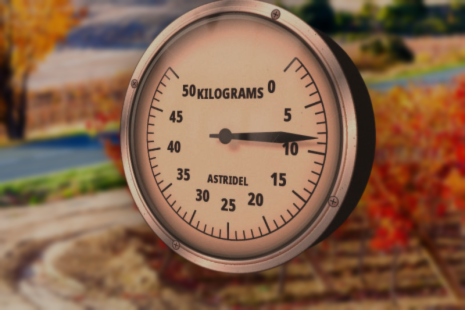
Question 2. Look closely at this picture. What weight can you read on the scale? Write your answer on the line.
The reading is 8.5 kg
